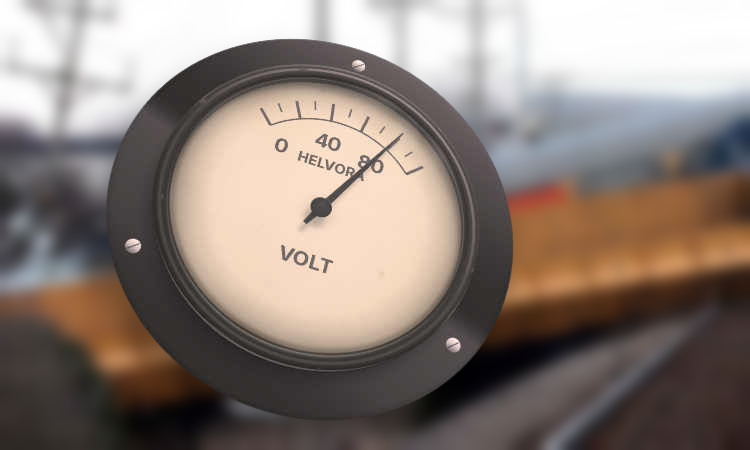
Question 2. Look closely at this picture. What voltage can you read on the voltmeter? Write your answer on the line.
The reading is 80 V
